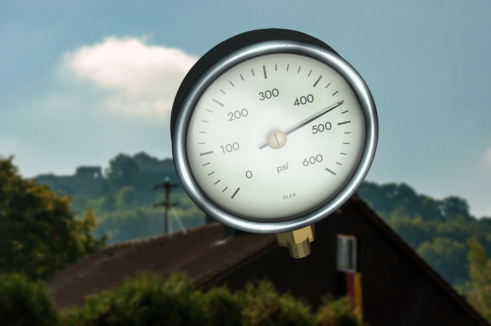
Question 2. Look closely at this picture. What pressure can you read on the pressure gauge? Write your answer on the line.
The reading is 460 psi
